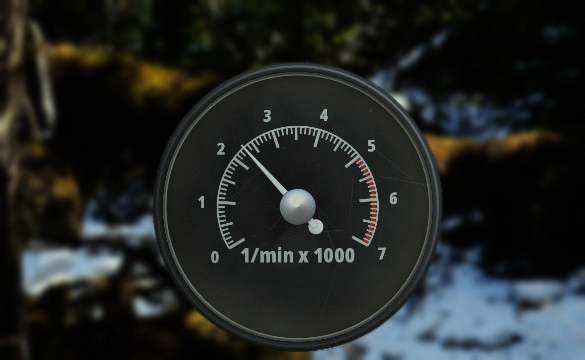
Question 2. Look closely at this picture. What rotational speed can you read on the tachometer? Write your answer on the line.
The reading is 2300 rpm
